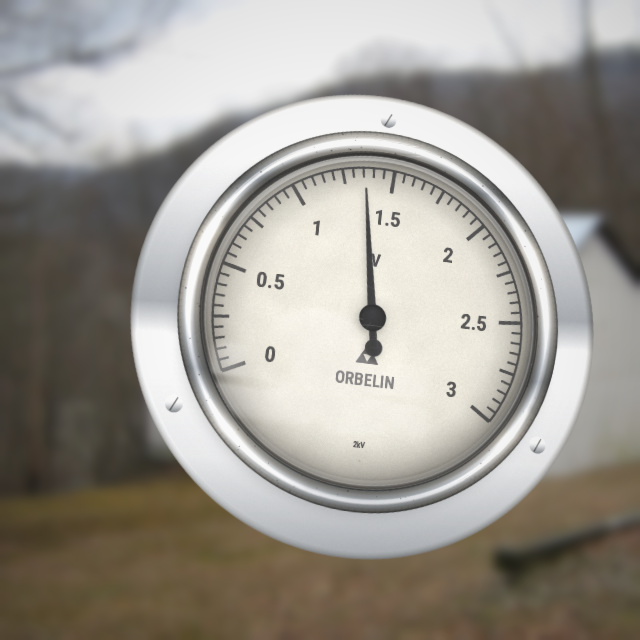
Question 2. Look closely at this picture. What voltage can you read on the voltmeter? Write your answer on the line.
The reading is 1.35 V
